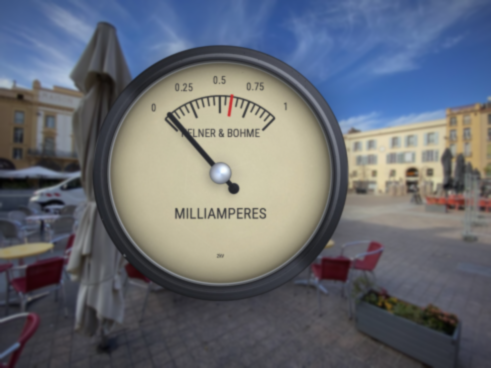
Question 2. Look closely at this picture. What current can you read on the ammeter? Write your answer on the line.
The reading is 0.05 mA
